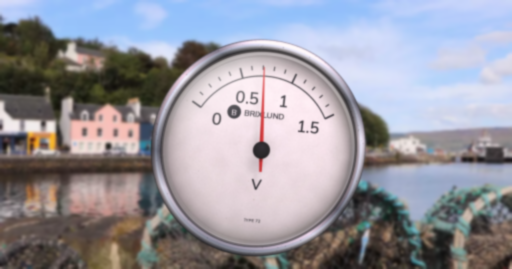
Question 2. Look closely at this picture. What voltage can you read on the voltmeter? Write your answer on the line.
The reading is 0.7 V
